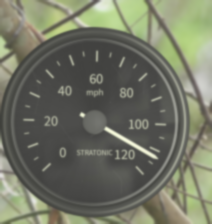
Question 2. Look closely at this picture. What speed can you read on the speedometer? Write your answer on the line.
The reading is 112.5 mph
